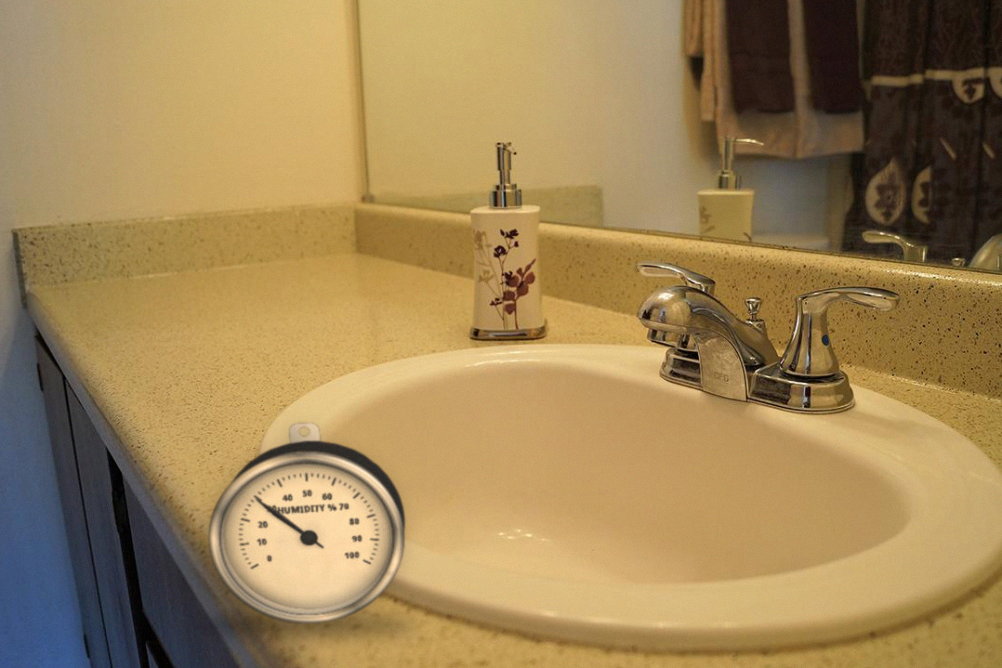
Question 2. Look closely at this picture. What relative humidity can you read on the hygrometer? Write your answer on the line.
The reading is 30 %
